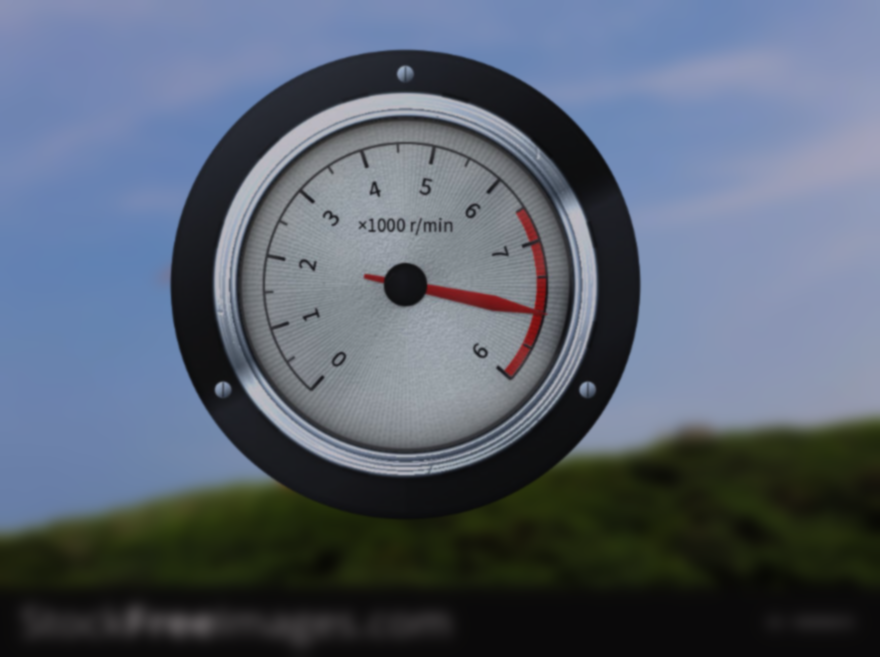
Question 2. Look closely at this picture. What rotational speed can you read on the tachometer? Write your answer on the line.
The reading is 8000 rpm
